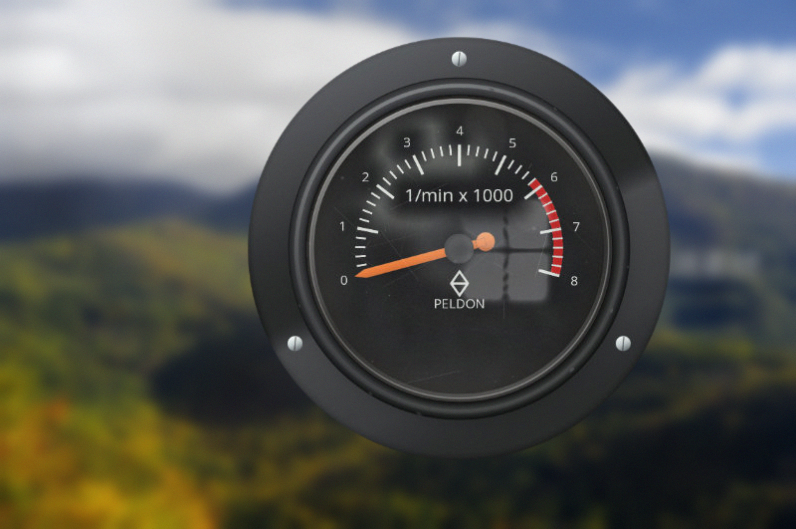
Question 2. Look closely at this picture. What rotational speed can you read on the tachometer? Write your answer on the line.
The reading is 0 rpm
